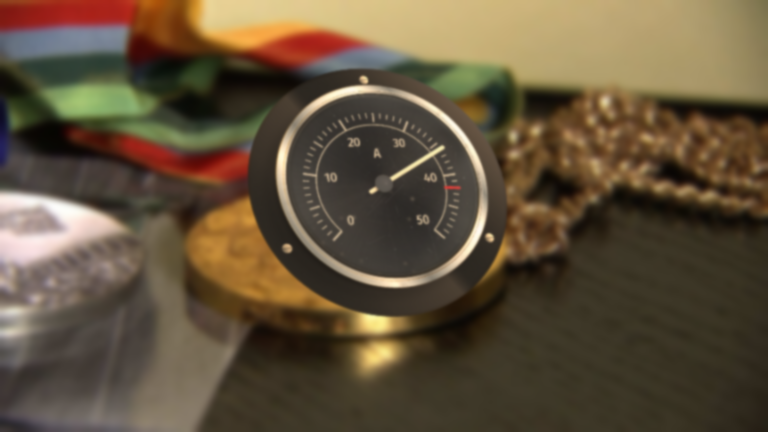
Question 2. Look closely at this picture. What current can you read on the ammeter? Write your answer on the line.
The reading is 36 A
